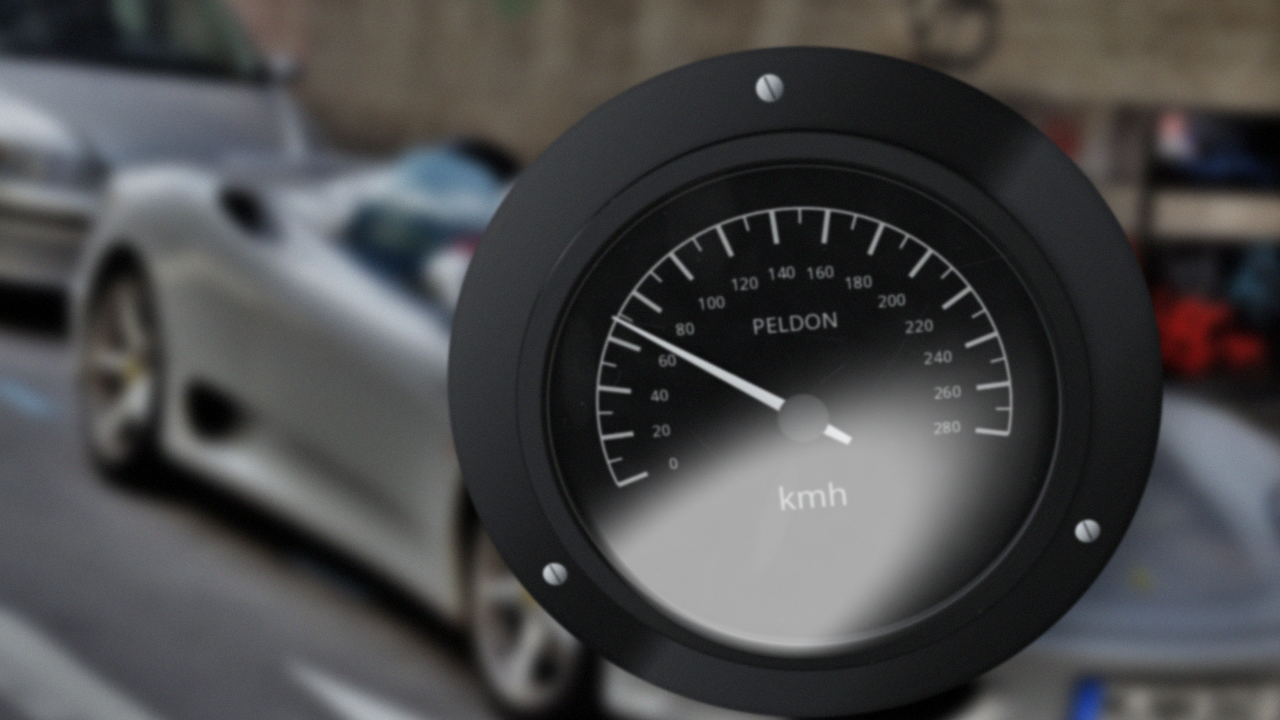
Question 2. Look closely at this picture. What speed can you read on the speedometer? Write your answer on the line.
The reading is 70 km/h
